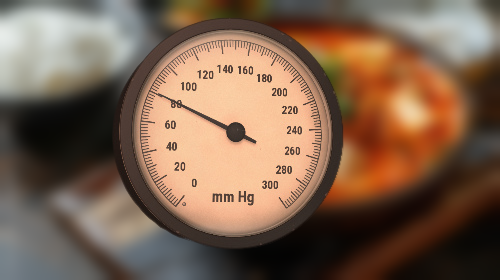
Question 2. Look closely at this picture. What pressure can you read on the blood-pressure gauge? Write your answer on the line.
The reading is 80 mmHg
